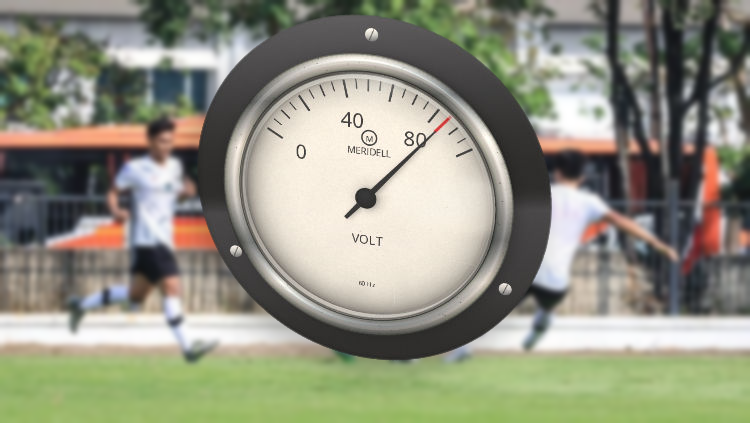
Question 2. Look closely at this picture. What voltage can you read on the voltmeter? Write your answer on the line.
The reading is 85 V
